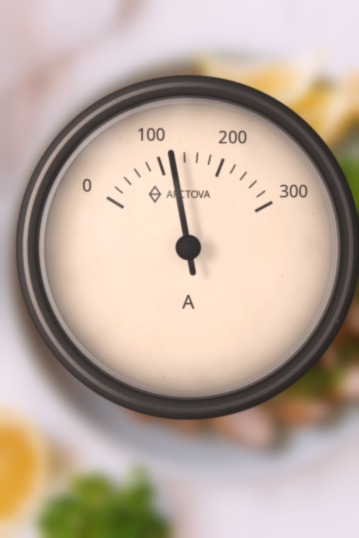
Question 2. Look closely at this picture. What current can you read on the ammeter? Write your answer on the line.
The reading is 120 A
